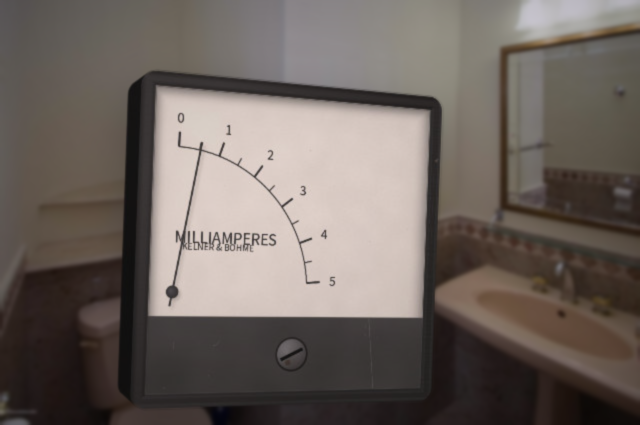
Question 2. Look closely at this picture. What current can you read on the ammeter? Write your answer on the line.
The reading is 0.5 mA
